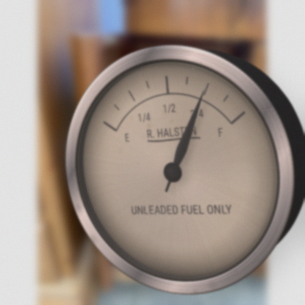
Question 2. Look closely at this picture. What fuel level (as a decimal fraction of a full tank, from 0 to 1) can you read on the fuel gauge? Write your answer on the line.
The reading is 0.75
